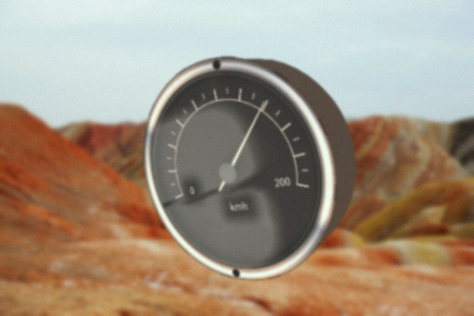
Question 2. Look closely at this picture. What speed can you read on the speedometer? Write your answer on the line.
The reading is 140 km/h
